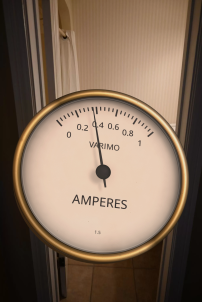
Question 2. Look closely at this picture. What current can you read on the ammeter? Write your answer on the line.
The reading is 0.36 A
